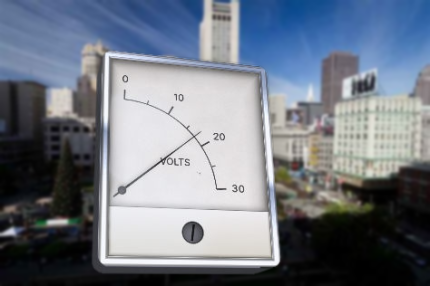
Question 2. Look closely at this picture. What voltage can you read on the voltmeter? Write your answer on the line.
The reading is 17.5 V
